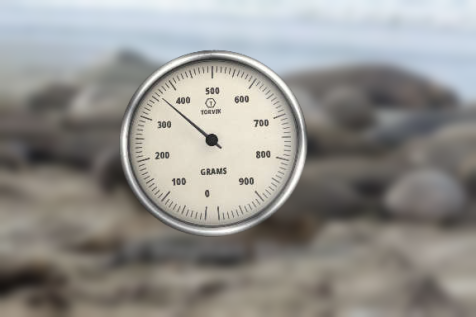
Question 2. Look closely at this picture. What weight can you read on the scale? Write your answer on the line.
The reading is 360 g
